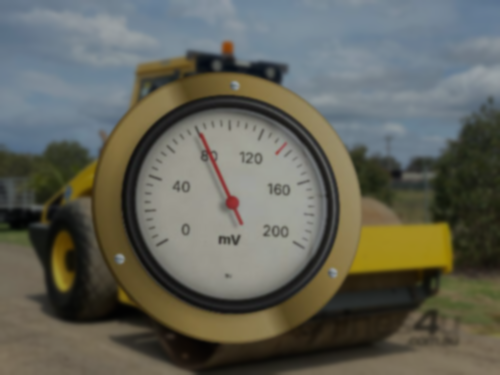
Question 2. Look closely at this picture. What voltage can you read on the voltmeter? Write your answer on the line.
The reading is 80 mV
